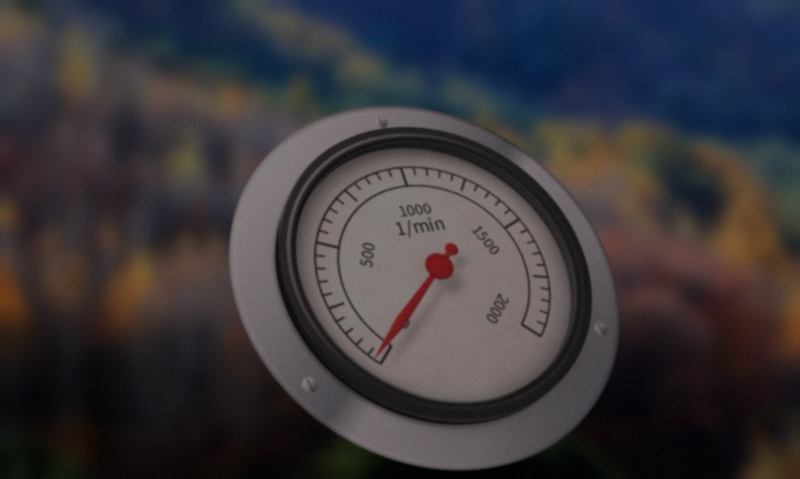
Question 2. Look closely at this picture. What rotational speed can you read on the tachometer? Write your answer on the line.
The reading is 25 rpm
